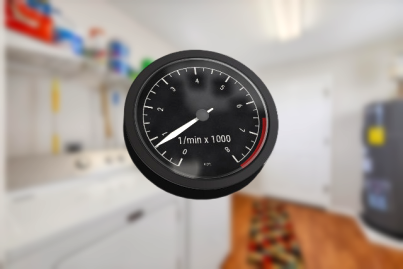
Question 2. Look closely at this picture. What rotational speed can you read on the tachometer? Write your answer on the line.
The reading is 750 rpm
